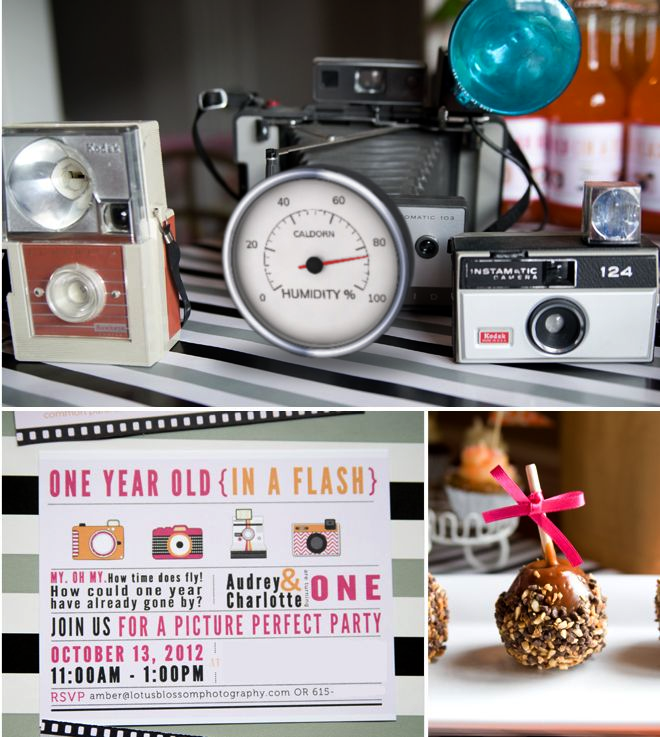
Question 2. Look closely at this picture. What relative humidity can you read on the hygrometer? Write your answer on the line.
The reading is 84 %
